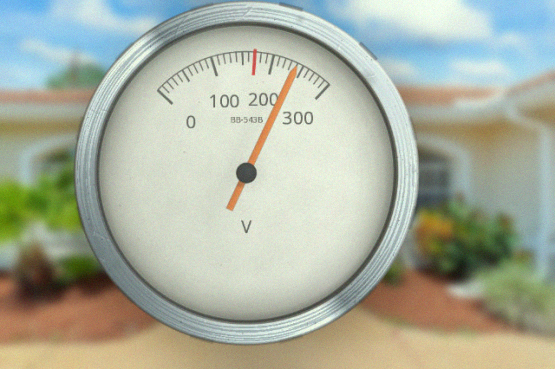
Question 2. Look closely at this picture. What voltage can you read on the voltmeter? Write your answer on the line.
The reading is 240 V
